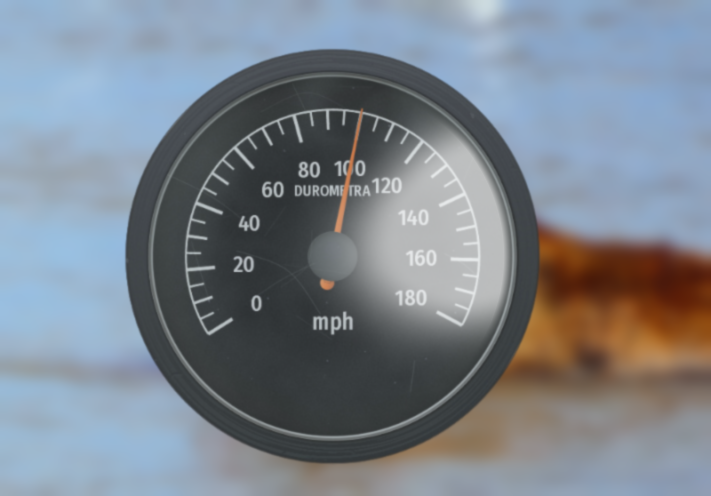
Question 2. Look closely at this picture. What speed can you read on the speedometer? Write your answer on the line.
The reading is 100 mph
